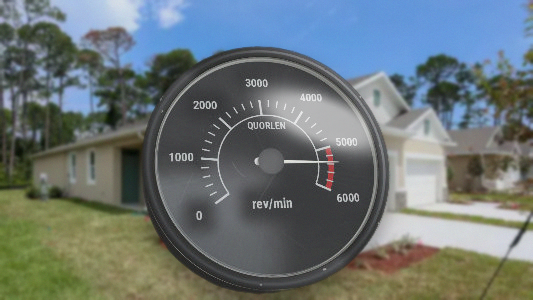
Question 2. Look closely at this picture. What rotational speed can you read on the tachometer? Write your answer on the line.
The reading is 5400 rpm
